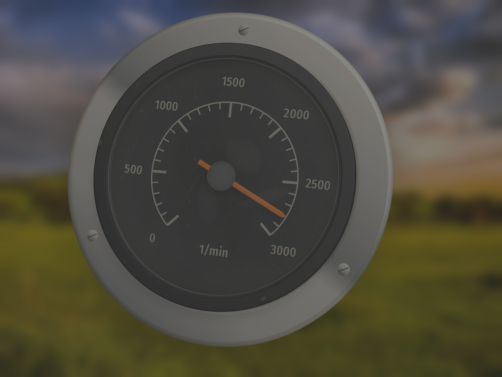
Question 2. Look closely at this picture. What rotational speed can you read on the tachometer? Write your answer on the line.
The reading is 2800 rpm
